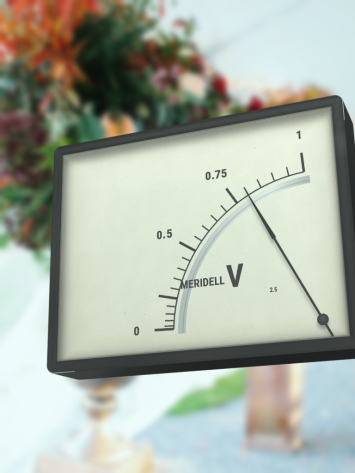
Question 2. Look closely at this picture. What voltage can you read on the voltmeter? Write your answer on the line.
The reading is 0.8 V
